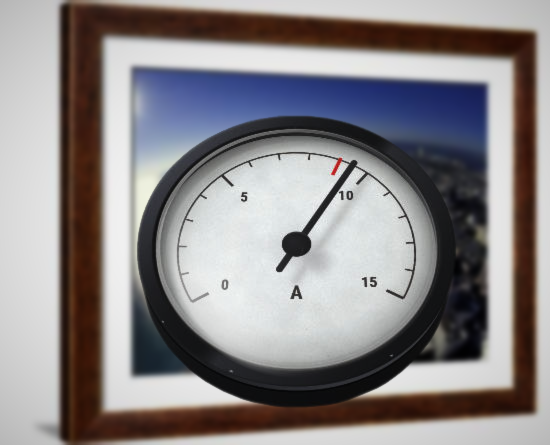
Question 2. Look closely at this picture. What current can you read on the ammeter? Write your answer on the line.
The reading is 9.5 A
